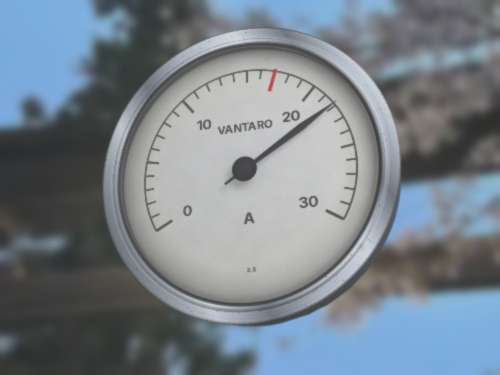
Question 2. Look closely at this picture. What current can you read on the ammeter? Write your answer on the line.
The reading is 22 A
